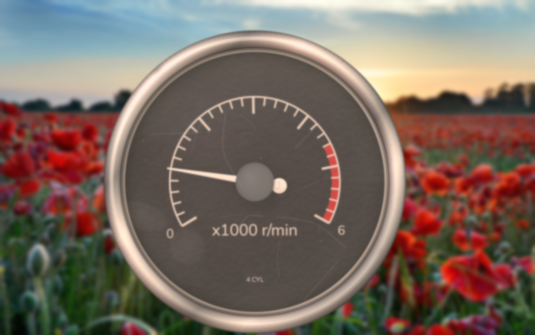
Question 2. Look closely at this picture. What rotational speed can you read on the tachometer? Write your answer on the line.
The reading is 1000 rpm
